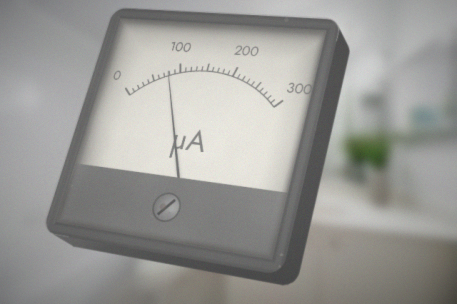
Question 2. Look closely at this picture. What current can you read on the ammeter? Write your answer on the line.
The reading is 80 µA
